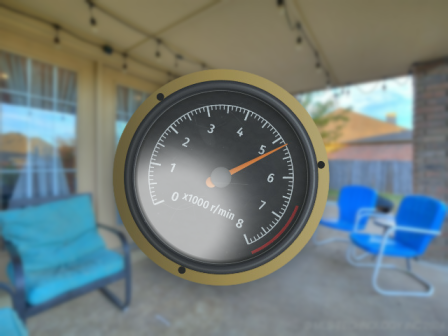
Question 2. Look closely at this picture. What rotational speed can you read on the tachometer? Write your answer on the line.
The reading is 5200 rpm
